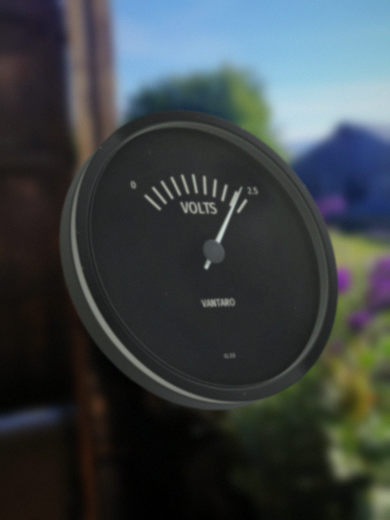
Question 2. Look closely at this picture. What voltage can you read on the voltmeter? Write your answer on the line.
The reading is 2.25 V
